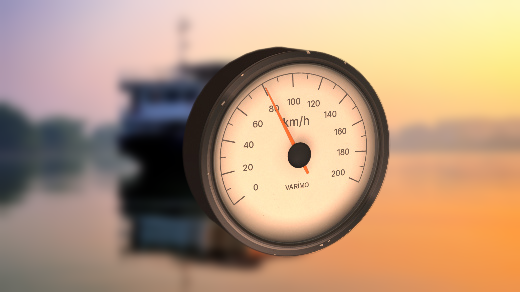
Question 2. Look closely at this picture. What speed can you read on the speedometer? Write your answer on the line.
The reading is 80 km/h
